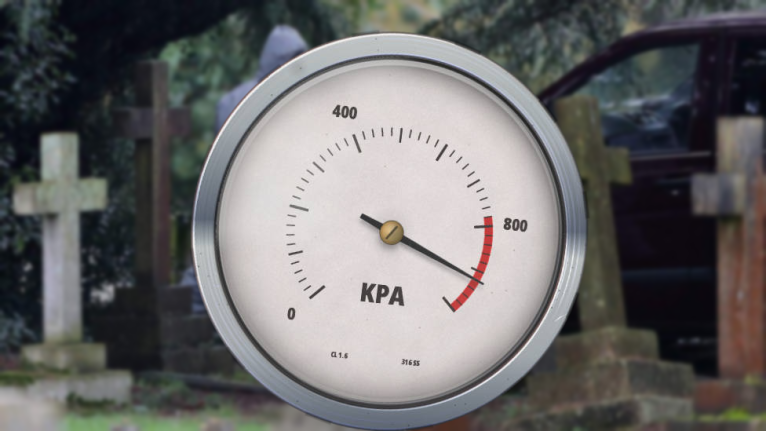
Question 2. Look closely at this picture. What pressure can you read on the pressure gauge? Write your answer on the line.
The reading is 920 kPa
